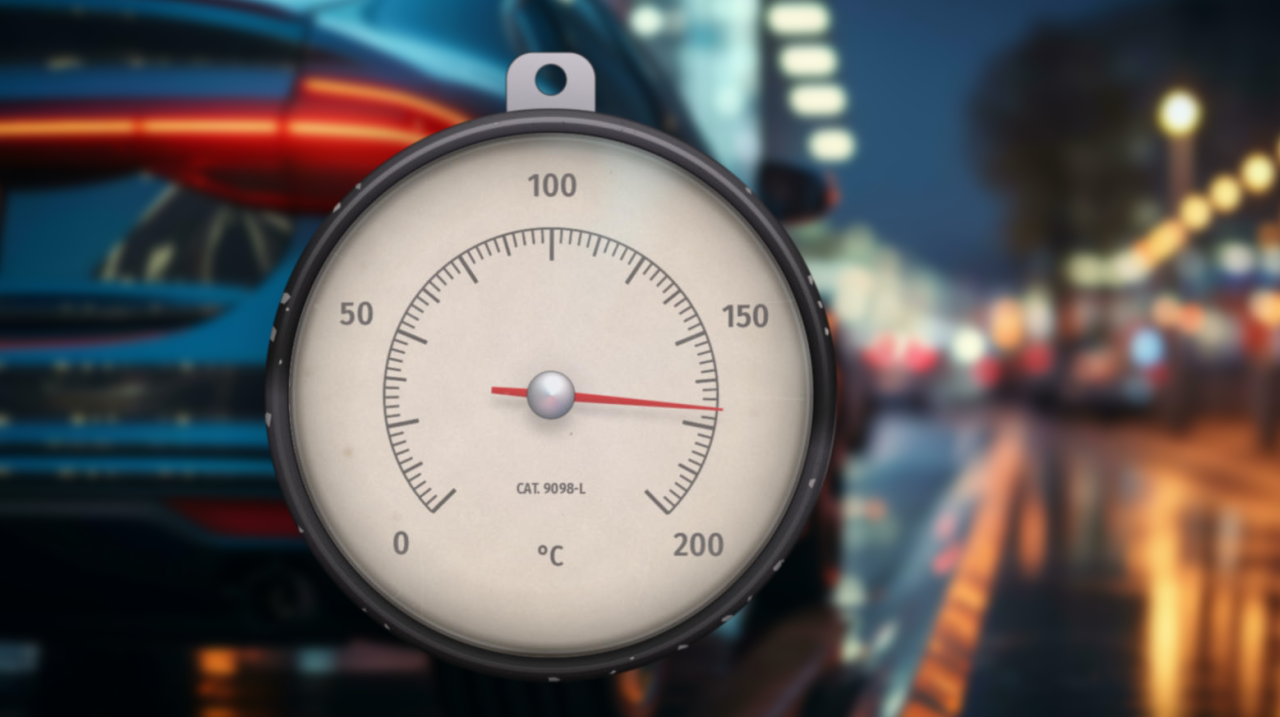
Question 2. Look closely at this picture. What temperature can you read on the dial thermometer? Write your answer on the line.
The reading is 170 °C
